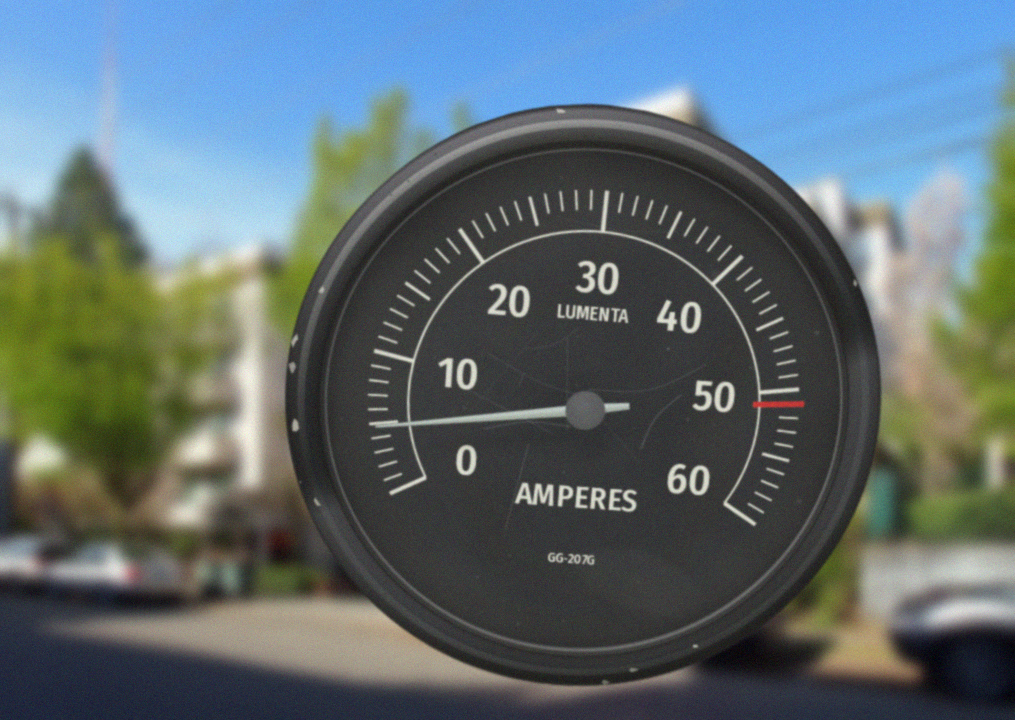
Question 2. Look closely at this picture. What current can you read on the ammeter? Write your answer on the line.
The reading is 5 A
